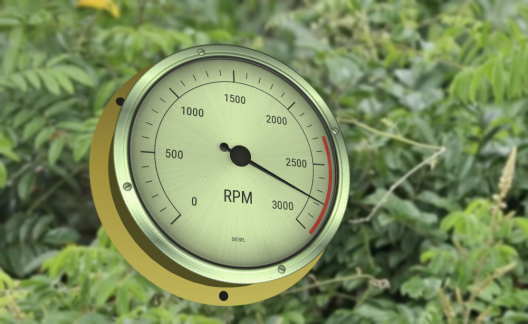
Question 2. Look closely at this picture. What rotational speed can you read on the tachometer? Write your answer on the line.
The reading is 2800 rpm
